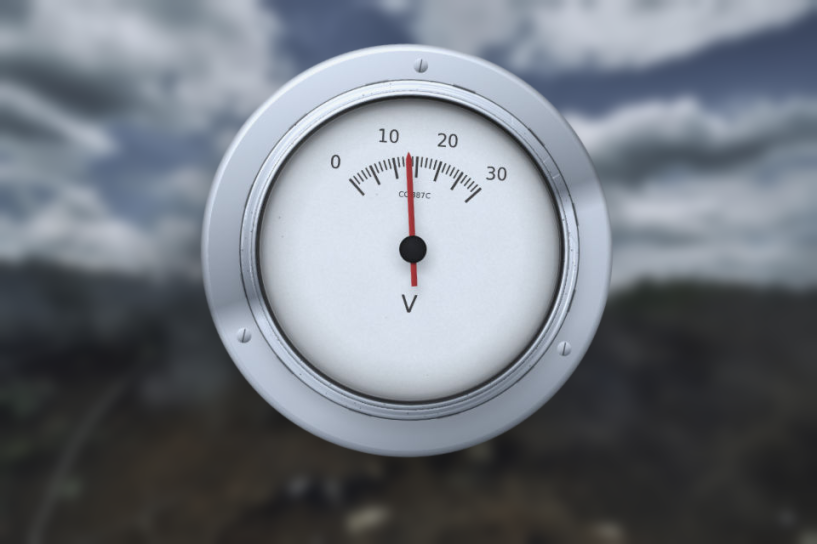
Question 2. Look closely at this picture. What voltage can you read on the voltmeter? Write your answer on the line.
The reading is 13 V
